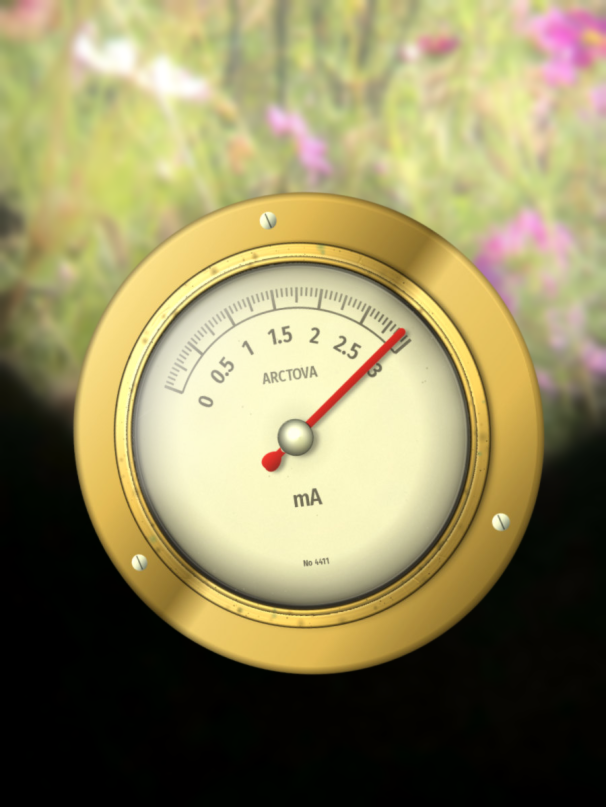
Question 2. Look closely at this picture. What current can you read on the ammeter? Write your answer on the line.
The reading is 2.9 mA
